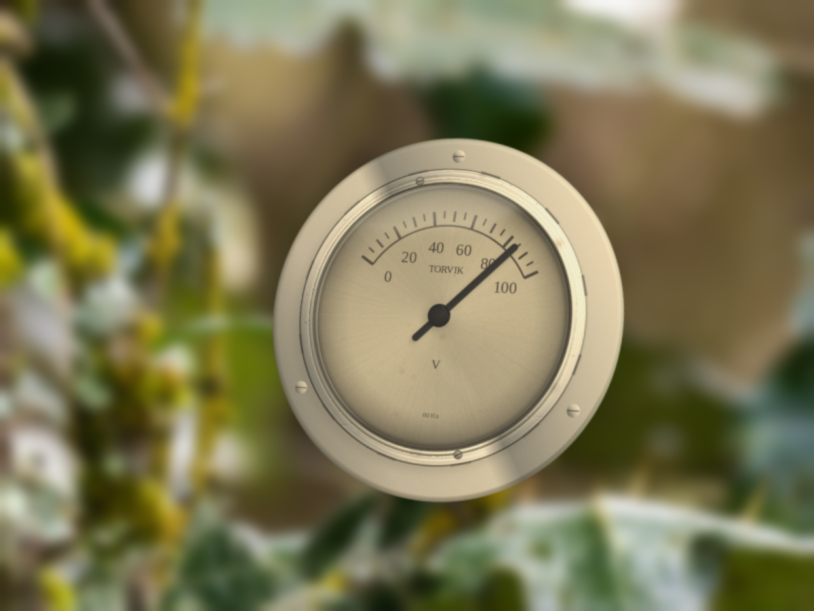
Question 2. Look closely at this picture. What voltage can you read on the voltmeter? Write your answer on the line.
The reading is 85 V
